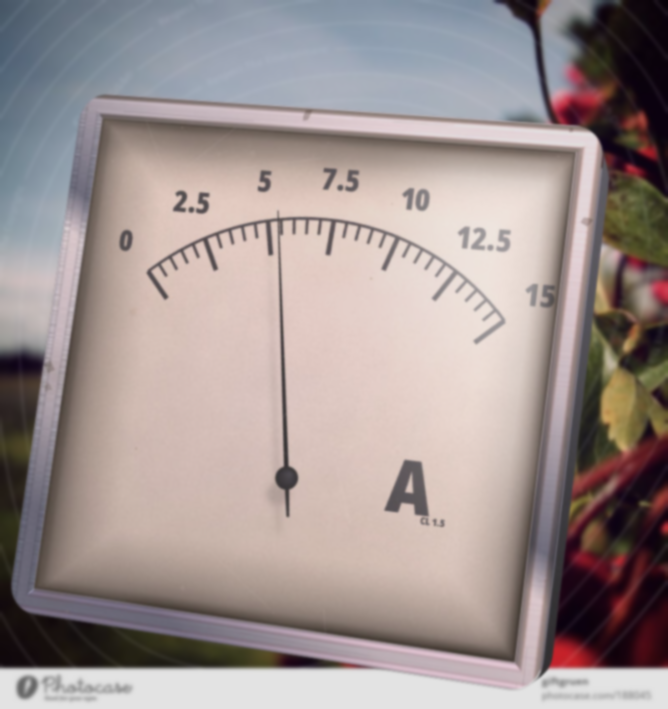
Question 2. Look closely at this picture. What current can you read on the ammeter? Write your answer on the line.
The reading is 5.5 A
